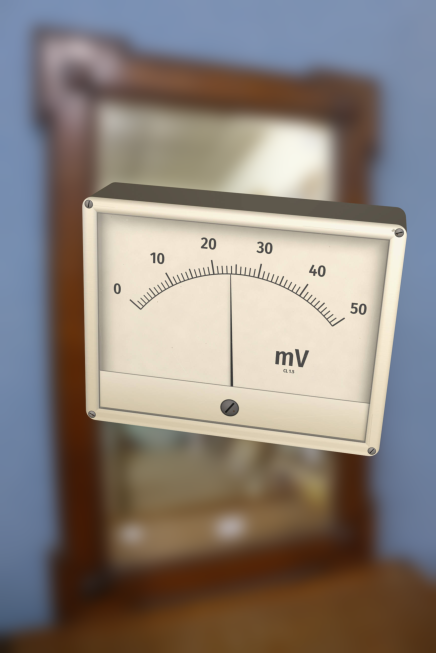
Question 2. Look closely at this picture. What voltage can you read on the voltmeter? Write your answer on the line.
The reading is 24 mV
